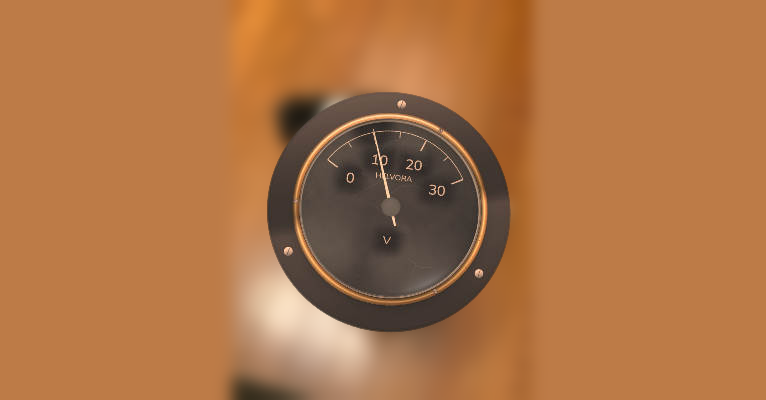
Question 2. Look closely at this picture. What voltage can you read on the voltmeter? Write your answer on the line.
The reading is 10 V
